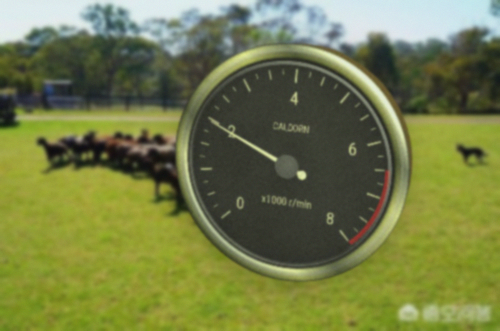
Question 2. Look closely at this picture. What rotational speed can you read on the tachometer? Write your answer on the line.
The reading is 2000 rpm
